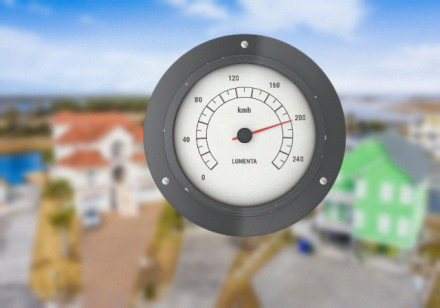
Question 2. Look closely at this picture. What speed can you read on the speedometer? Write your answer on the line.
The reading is 200 km/h
